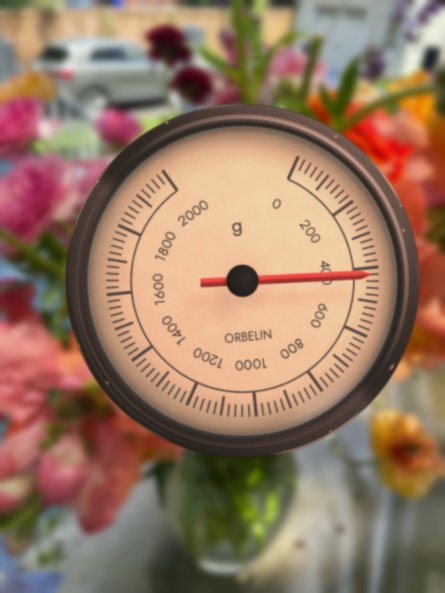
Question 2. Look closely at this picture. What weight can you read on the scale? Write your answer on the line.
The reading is 420 g
